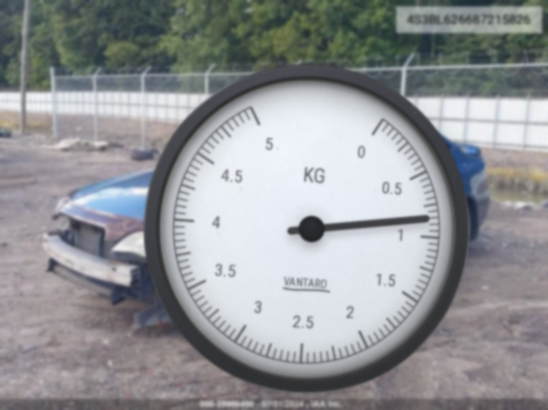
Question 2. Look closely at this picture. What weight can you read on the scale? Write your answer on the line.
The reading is 0.85 kg
